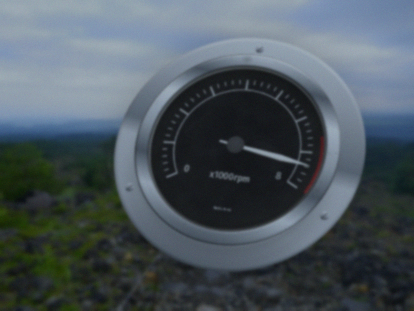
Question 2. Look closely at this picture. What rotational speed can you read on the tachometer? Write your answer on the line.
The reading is 7400 rpm
